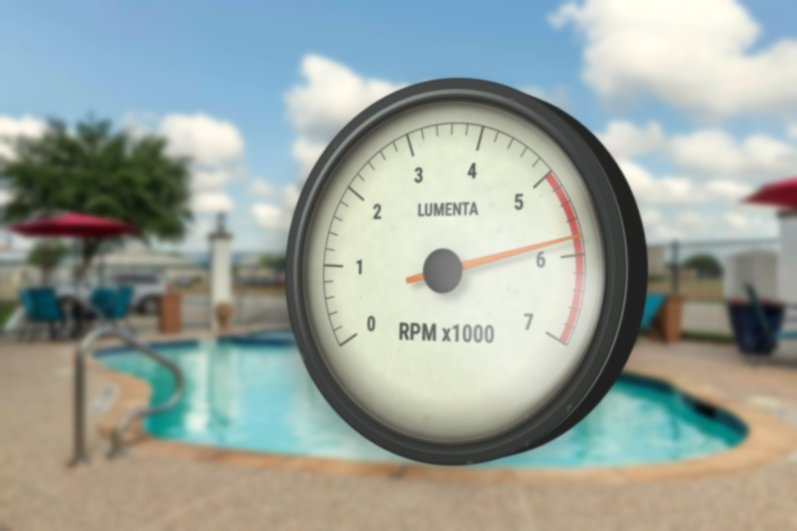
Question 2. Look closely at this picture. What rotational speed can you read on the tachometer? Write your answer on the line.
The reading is 5800 rpm
